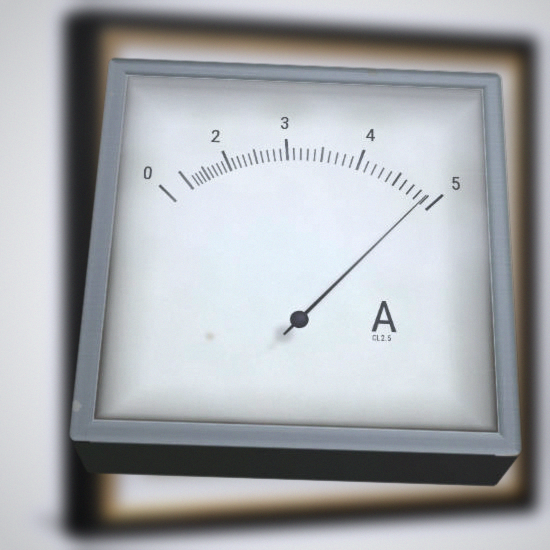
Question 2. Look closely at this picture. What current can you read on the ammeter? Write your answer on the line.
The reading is 4.9 A
